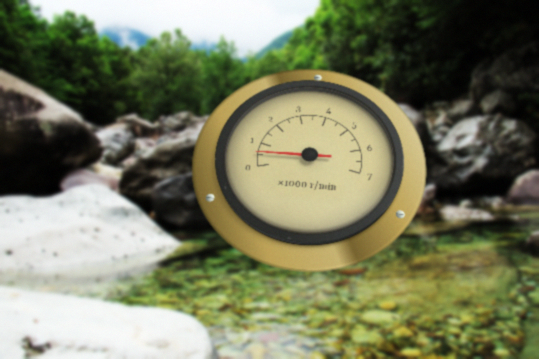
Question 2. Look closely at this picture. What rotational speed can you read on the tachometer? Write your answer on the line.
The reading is 500 rpm
